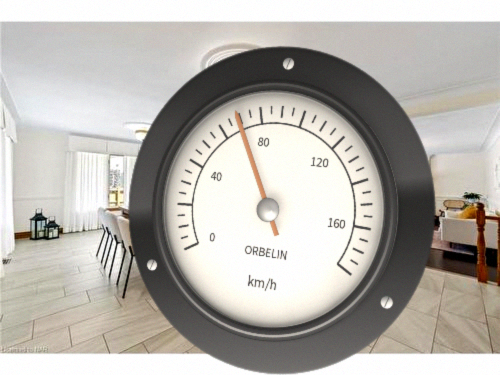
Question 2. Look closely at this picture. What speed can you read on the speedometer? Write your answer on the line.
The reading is 70 km/h
